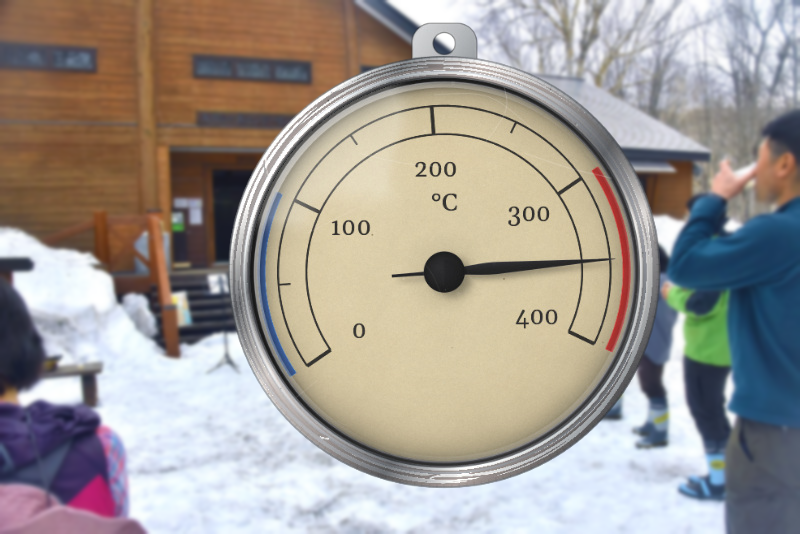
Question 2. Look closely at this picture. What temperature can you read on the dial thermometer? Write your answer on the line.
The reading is 350 °C
